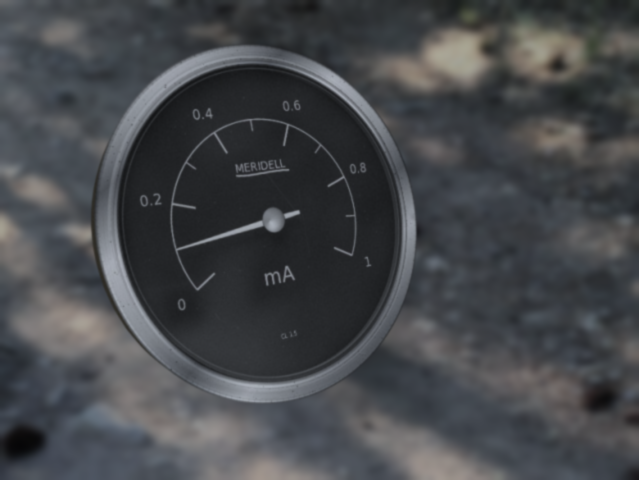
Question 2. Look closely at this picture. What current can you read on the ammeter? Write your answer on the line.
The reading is 0.1 mA
